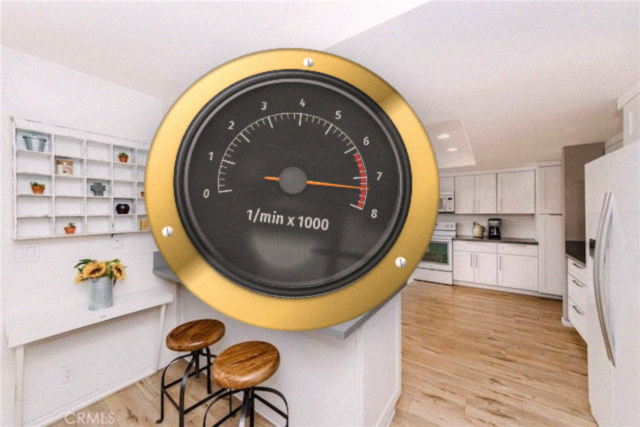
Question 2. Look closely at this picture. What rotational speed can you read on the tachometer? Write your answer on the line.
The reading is 7400 rpm
